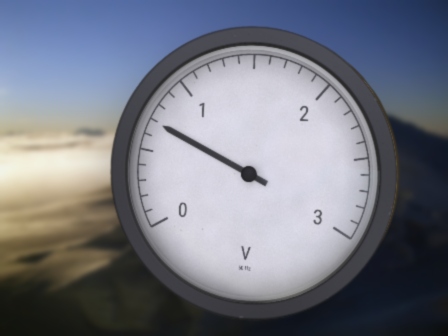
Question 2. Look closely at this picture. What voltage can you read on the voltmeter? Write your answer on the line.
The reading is 0.7 V
